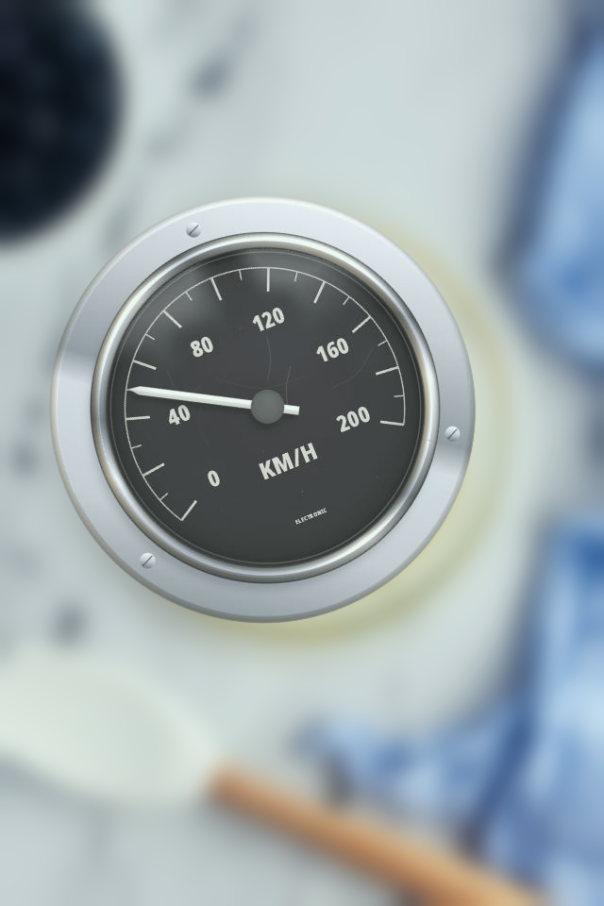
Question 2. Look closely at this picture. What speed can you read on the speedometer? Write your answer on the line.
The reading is 50 km/h
